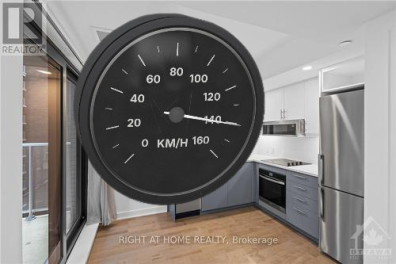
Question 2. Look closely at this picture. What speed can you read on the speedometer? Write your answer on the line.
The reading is 140 km/h
